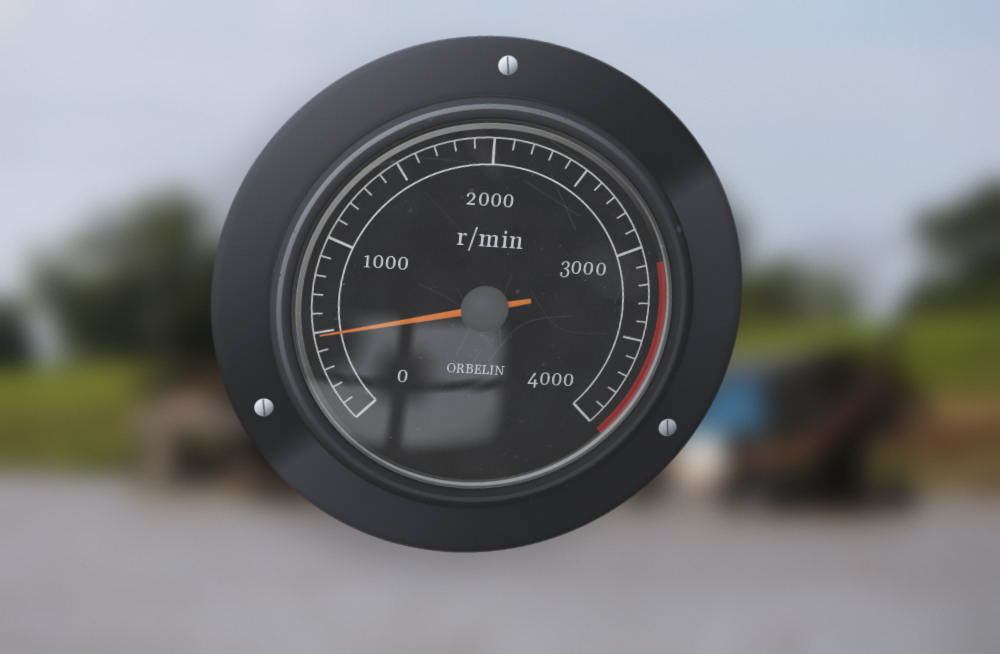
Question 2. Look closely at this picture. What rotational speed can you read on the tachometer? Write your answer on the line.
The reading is 500 rpm
